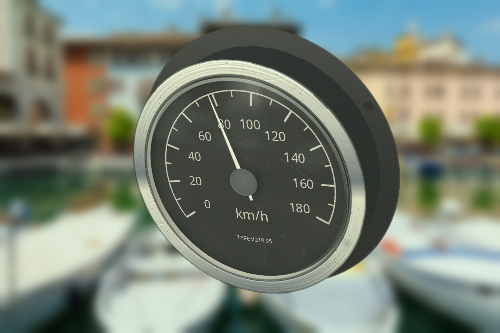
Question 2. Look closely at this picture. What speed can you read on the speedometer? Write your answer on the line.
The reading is 80 km/h
